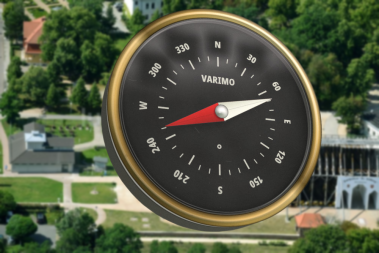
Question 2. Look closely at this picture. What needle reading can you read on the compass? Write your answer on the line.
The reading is 250 °
